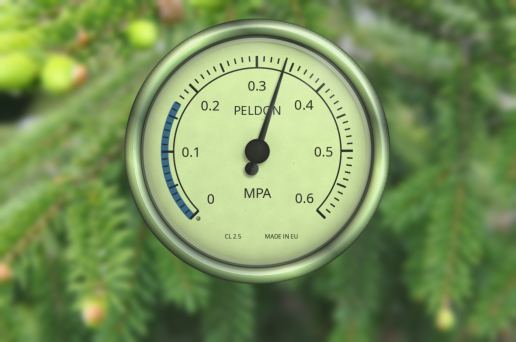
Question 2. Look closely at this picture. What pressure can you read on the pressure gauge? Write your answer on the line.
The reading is 0.34 MPa
